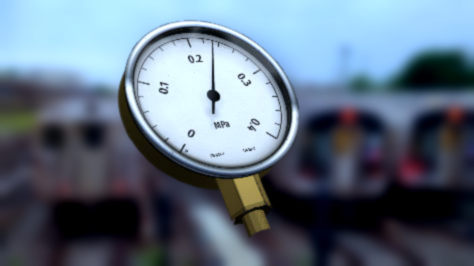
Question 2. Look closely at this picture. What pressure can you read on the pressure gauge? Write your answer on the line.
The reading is 0.23 MPa
